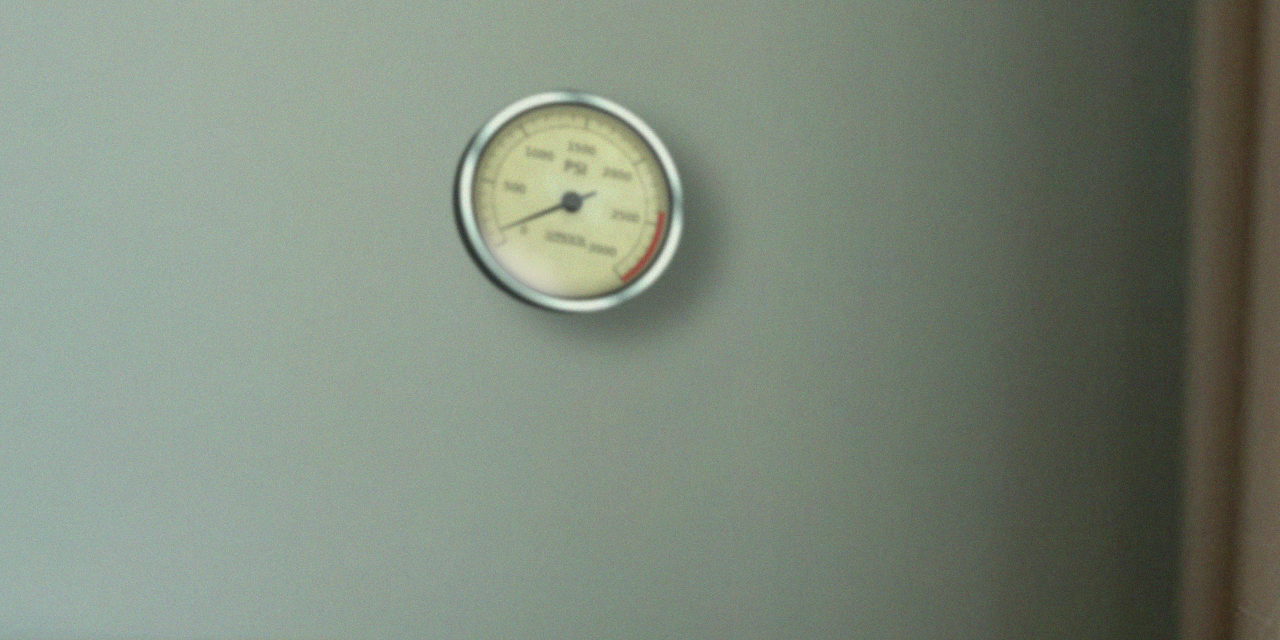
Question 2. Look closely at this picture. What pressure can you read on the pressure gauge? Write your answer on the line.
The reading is 100 psi
